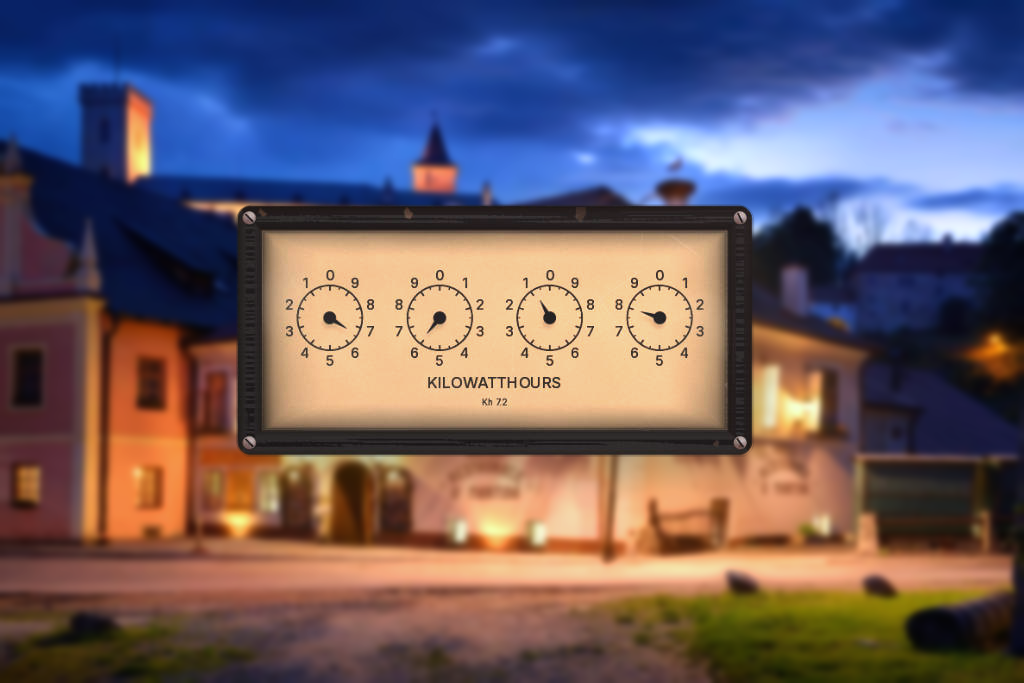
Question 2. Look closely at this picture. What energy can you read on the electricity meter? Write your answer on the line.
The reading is 6608 kWh
